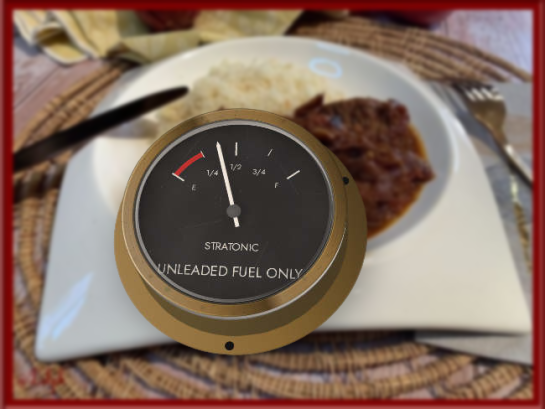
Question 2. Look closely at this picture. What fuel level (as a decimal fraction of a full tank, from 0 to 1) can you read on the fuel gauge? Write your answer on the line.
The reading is 0.375
